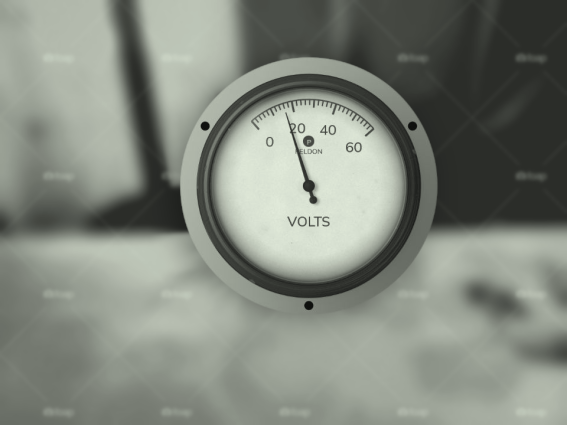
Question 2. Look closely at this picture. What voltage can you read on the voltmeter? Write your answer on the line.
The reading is 16 V
